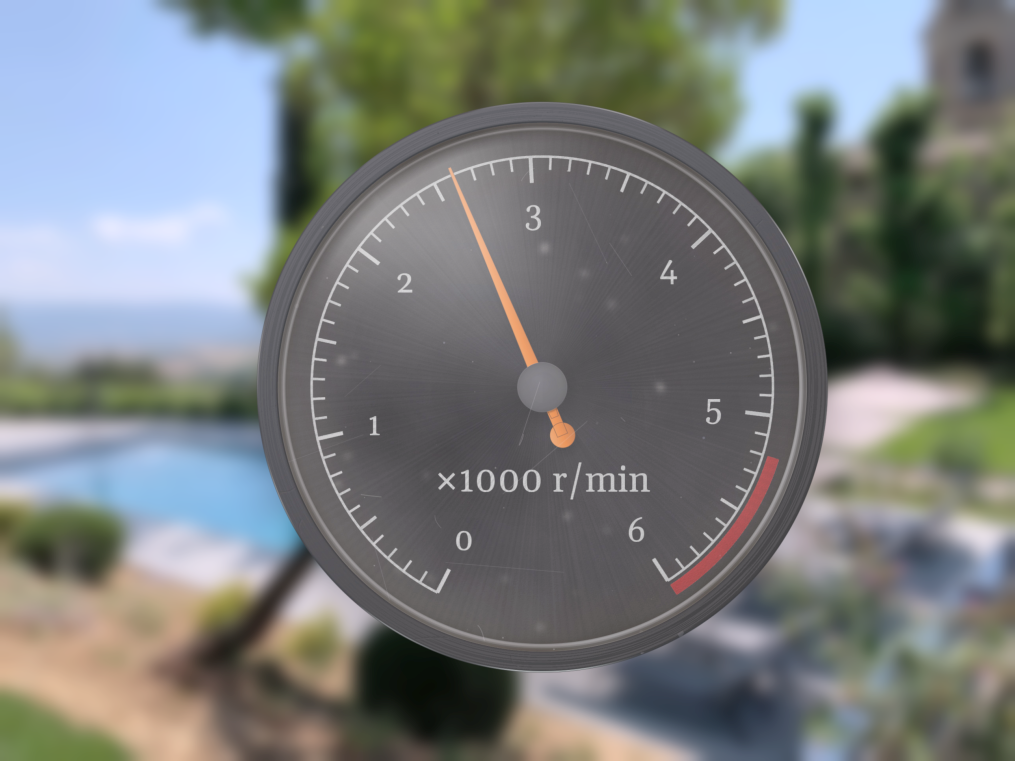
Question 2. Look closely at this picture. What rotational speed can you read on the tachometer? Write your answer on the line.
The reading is 2600 rpm
